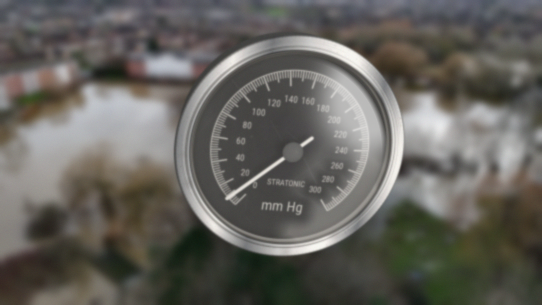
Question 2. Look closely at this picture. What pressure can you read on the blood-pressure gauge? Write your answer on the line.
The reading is 10 mmHg
